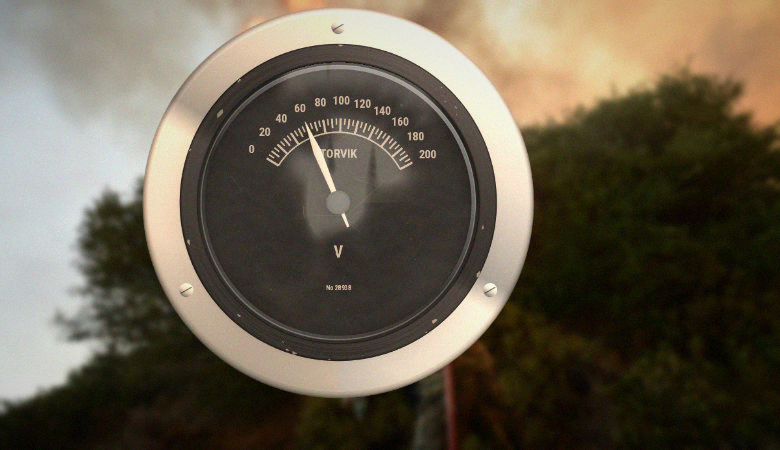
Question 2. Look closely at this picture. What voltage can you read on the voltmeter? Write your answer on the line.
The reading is 60 V
